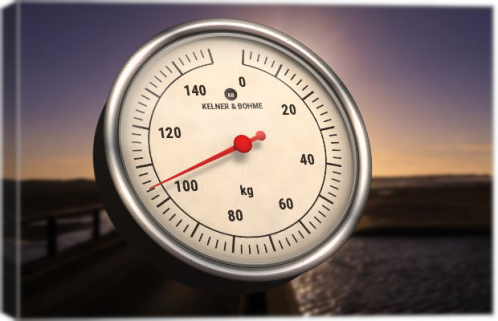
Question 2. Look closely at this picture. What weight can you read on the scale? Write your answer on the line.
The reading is 104 kg
